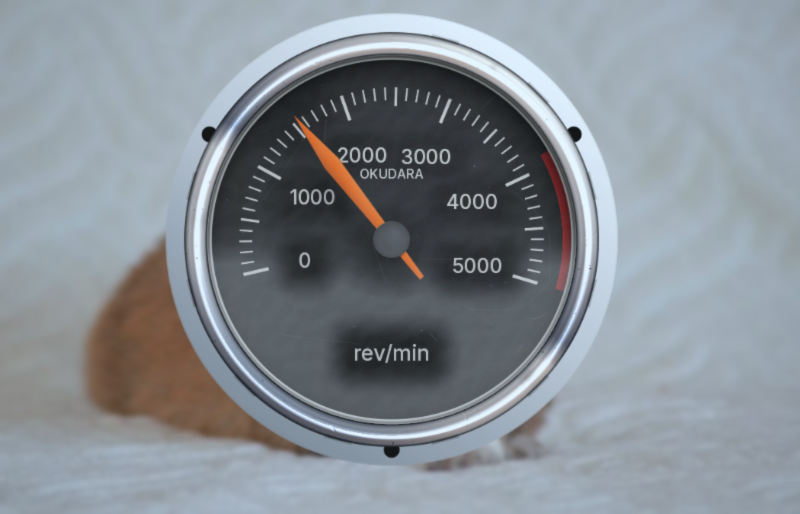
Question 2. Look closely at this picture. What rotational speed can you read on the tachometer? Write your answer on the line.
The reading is 1550 rpm
